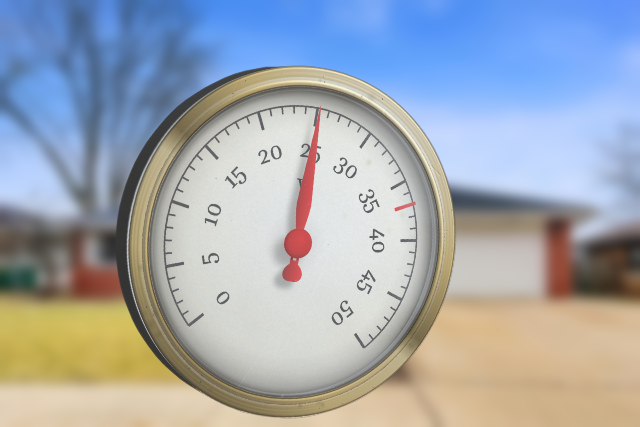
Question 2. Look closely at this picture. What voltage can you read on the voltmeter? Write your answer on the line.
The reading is 25 V
